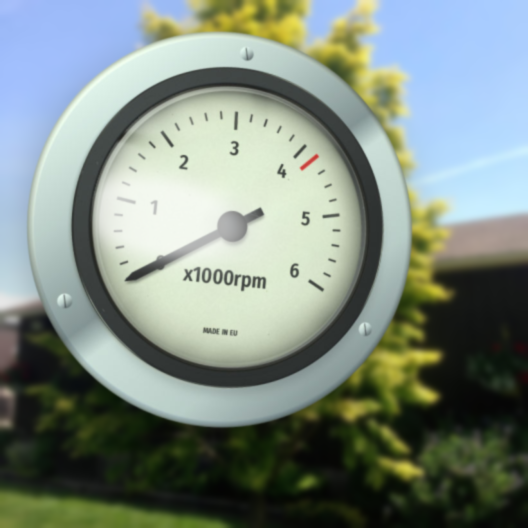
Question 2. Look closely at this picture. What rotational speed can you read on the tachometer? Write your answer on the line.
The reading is 0 rpm
